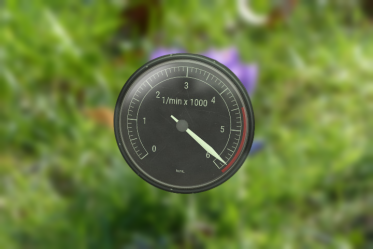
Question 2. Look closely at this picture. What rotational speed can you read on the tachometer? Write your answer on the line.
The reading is 5800 rpm
